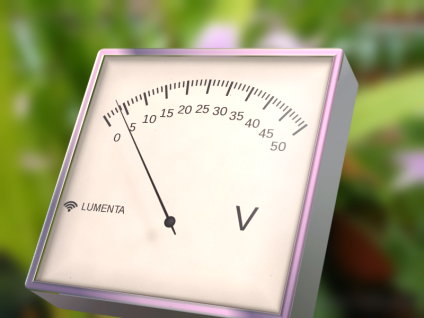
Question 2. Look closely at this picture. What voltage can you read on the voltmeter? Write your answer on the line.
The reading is 4 V
